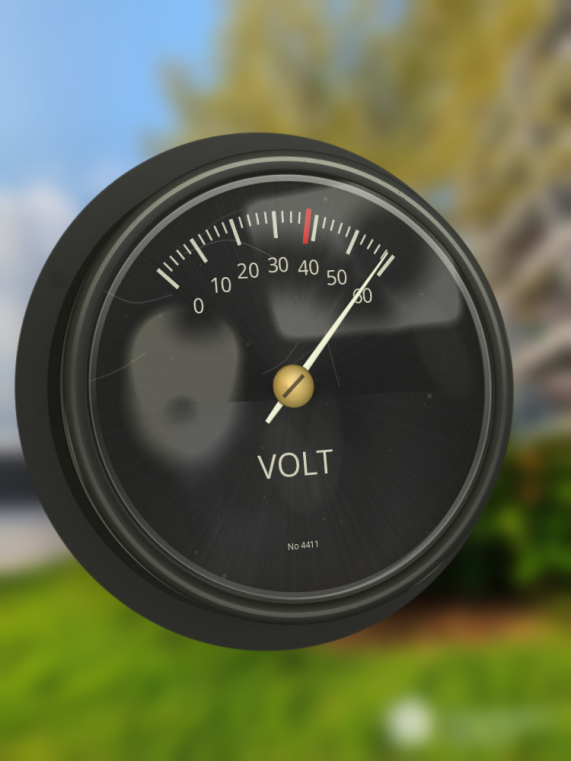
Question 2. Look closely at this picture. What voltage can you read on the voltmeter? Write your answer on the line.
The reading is 58 V
